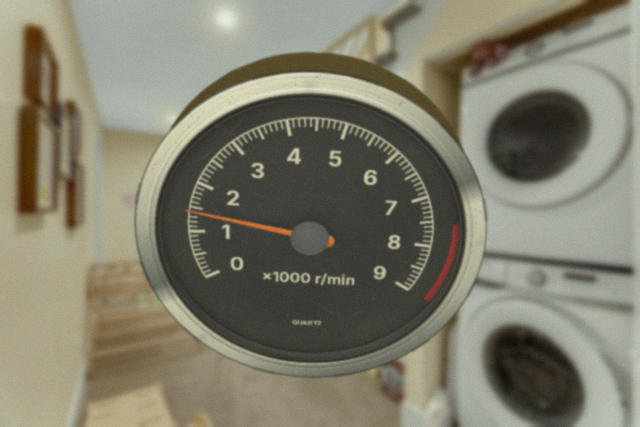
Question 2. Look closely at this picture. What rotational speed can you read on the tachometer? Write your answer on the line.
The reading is 1500 rpm
